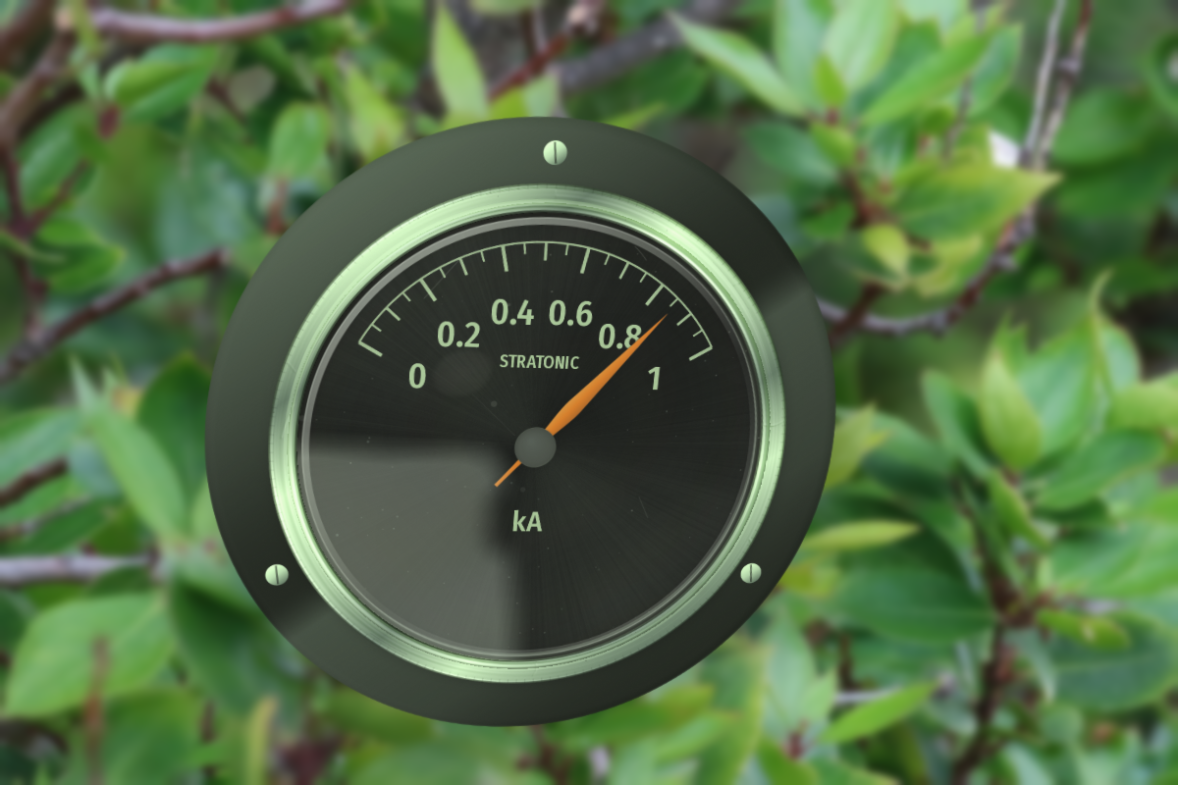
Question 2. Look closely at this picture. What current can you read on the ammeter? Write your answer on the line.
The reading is 0.85 kA
